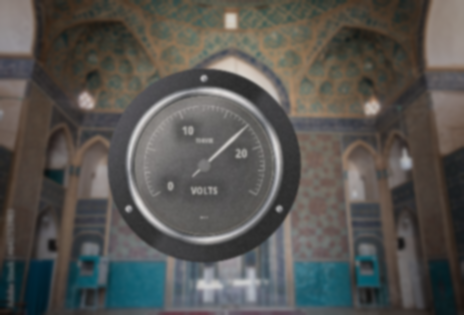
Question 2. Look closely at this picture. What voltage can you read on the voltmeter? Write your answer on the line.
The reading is 17.5 V
